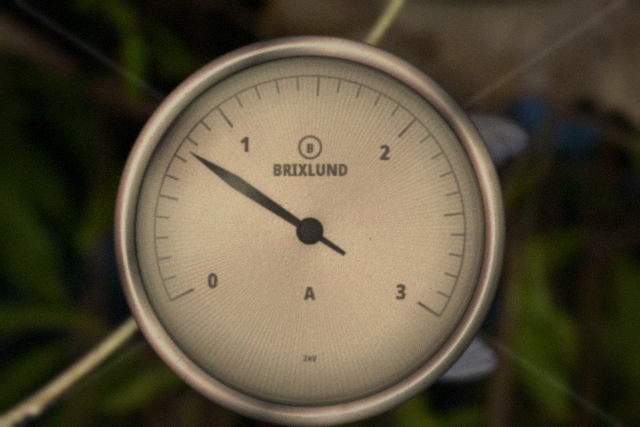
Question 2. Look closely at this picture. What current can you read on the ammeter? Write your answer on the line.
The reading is 0.75 A
